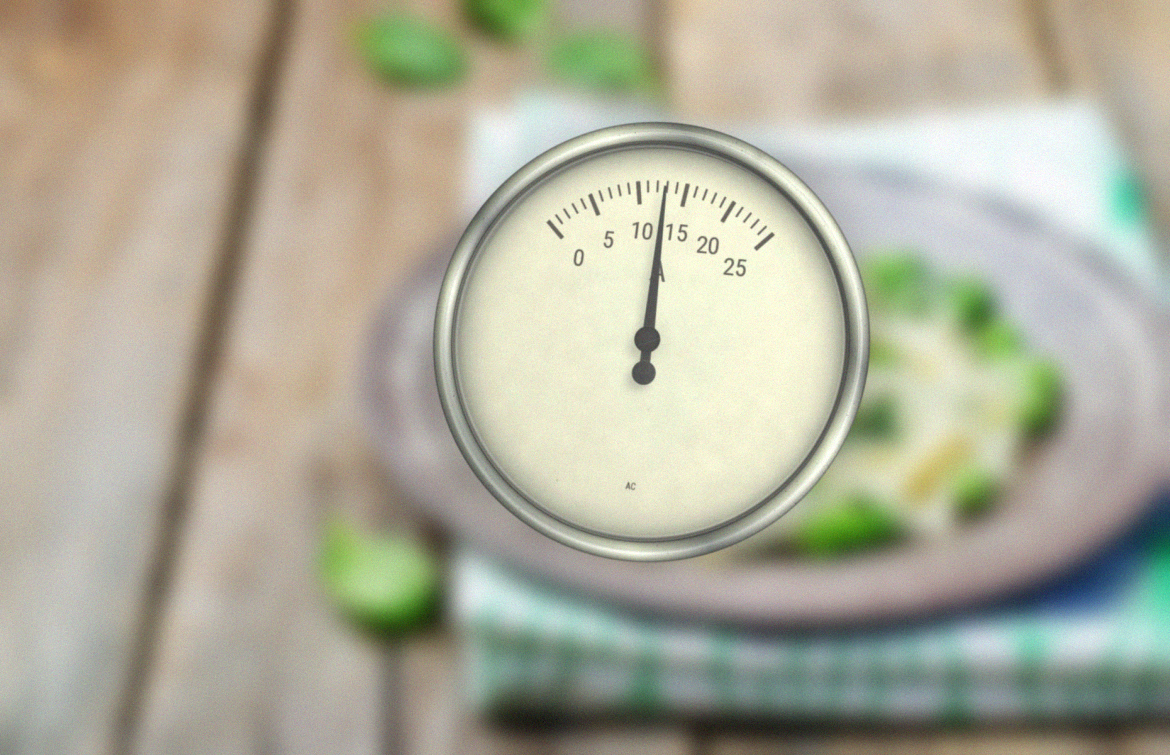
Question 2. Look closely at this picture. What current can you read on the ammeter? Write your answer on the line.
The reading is 13 A
